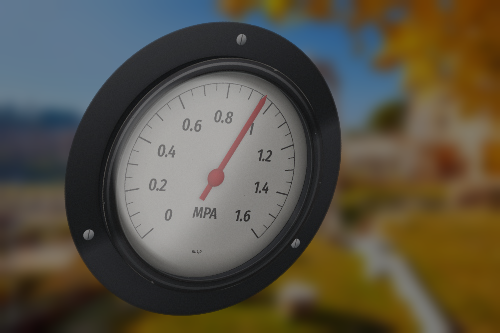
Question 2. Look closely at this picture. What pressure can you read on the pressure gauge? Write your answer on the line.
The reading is 0.95 MPa
